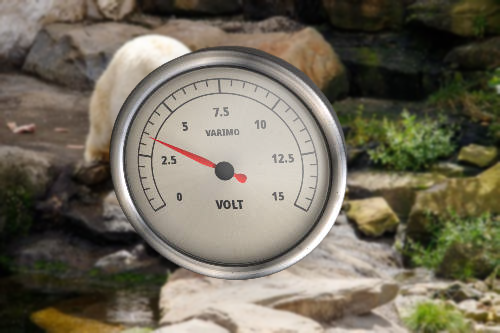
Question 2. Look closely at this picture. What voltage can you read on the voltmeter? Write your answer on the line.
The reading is 3.5 V
